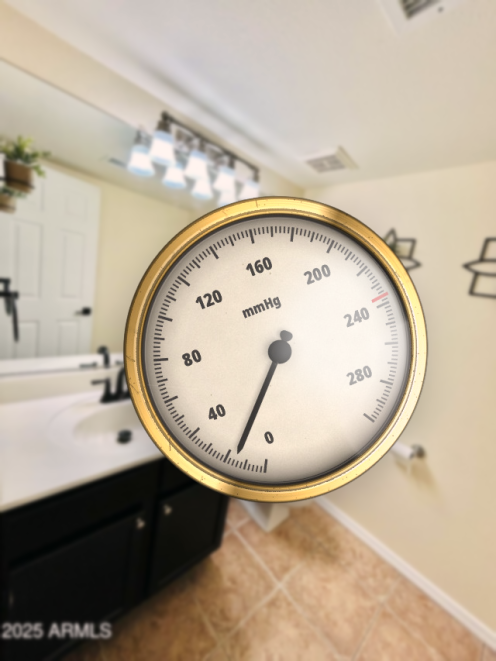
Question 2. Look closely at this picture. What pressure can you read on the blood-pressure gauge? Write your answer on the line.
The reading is 16 mmHg
